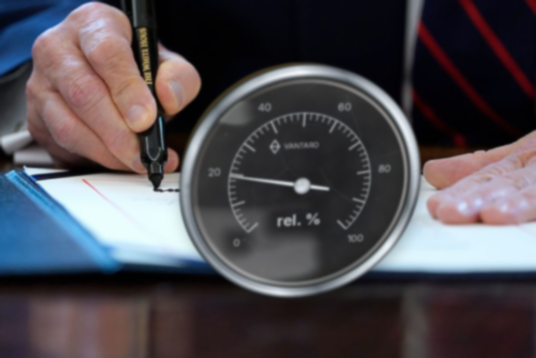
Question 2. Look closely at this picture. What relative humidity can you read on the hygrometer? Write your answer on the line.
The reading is 20 %
